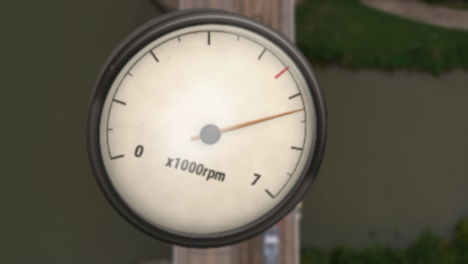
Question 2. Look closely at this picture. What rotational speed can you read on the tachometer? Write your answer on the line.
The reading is 5250 rpm
